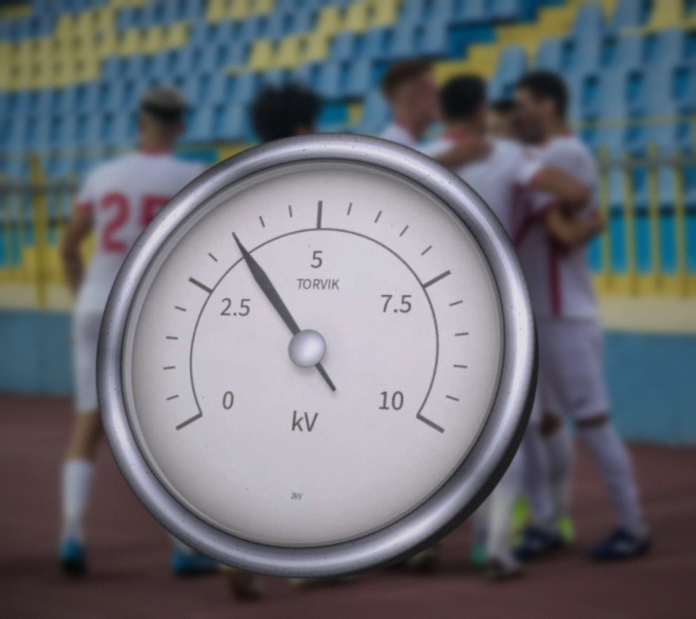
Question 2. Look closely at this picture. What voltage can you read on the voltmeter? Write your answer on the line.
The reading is 3.5 kV
